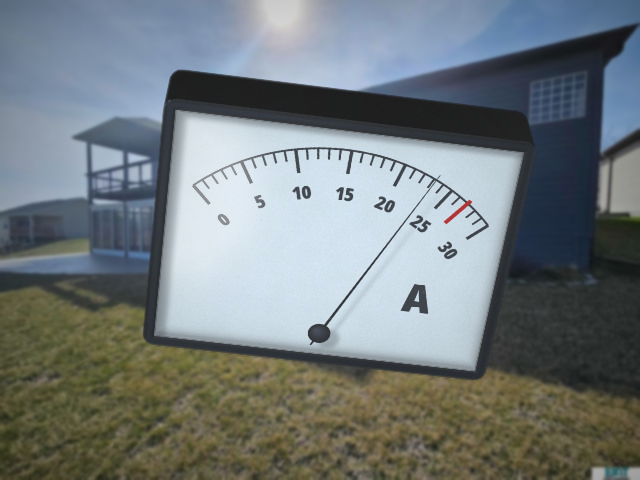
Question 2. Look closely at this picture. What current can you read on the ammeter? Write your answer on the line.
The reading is 23 A
